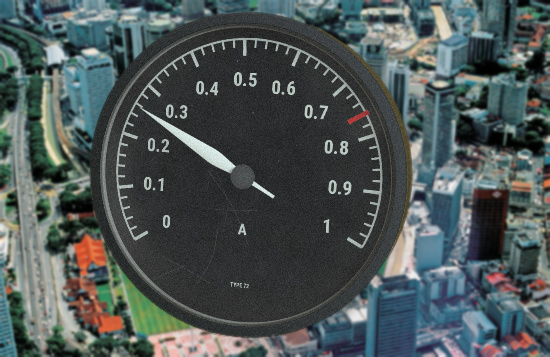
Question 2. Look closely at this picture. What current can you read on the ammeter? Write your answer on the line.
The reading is 0.26 A
